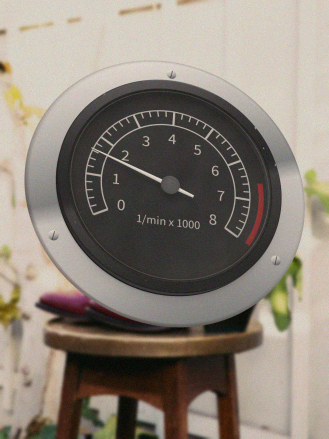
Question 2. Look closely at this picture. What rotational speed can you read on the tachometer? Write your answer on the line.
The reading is 1600 rpm
